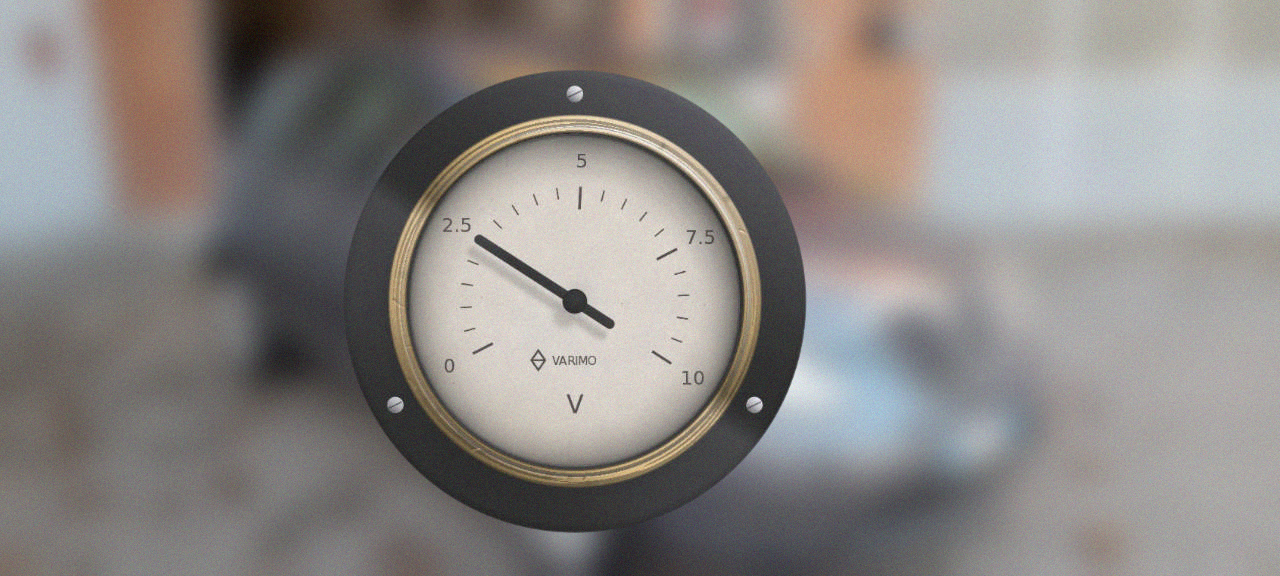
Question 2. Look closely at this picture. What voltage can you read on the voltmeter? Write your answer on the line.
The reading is 2.5 V
